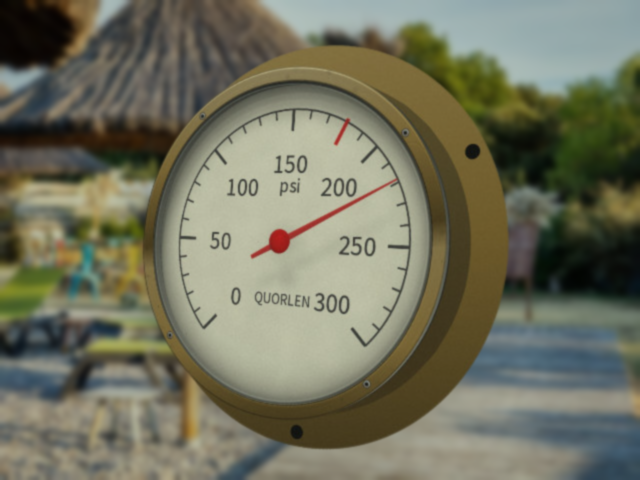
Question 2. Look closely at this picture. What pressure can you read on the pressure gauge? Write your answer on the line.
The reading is 220 psi
